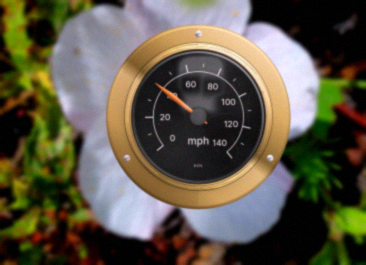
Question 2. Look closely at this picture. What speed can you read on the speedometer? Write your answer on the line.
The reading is 40 mph
